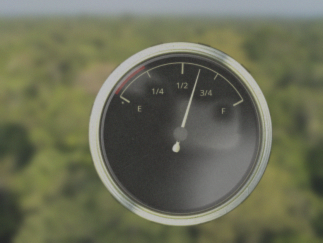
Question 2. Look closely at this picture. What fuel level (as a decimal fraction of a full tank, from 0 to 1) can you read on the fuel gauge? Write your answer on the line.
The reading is 0.625
